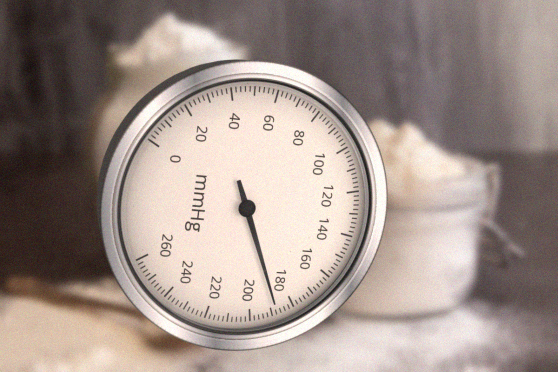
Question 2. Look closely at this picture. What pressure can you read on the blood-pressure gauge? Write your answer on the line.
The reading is 188 mmHg
